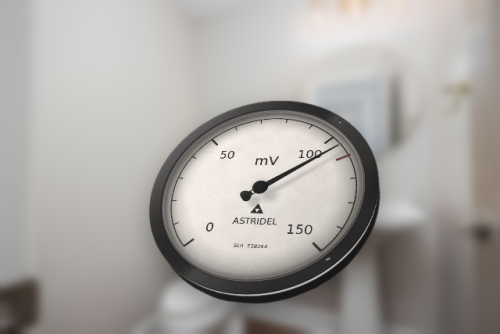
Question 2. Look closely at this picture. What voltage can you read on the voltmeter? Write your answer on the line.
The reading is 105 mV
